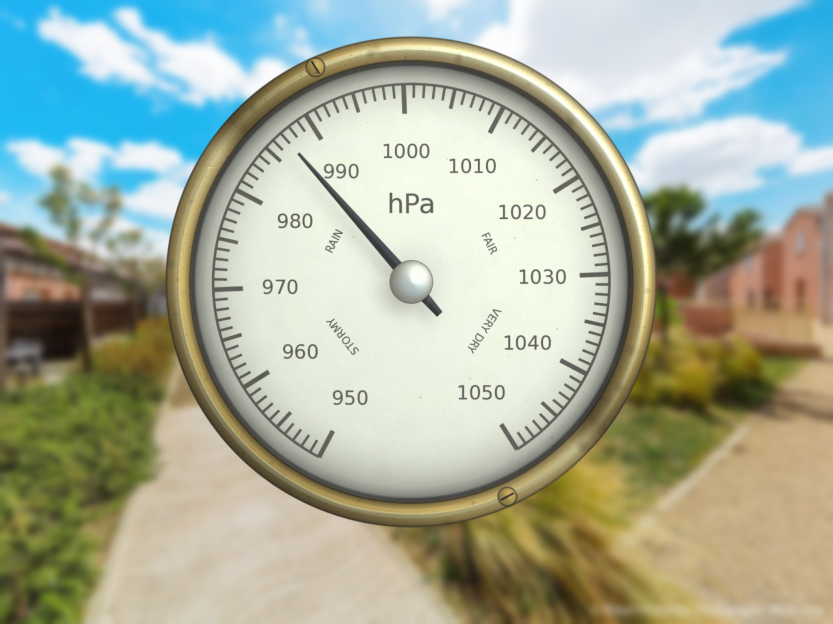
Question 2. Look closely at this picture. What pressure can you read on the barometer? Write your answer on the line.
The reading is 987 hPa
